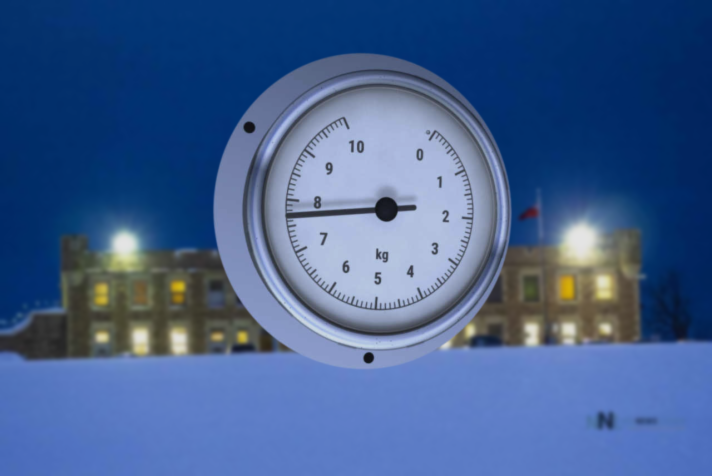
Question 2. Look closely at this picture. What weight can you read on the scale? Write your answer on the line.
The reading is 7.7 kg
